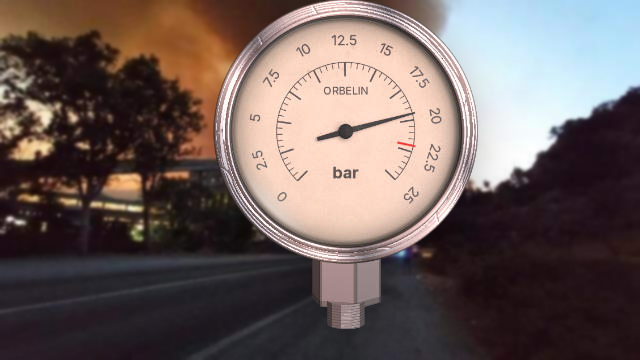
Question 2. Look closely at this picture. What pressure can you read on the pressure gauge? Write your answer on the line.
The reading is 19.5 bar
